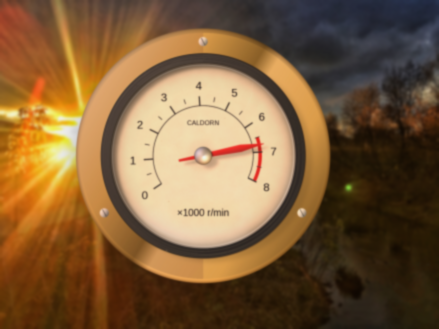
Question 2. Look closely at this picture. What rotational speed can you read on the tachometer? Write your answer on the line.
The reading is 6750 rpm
